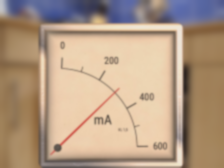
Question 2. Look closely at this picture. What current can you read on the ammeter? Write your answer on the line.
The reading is 300 mA
